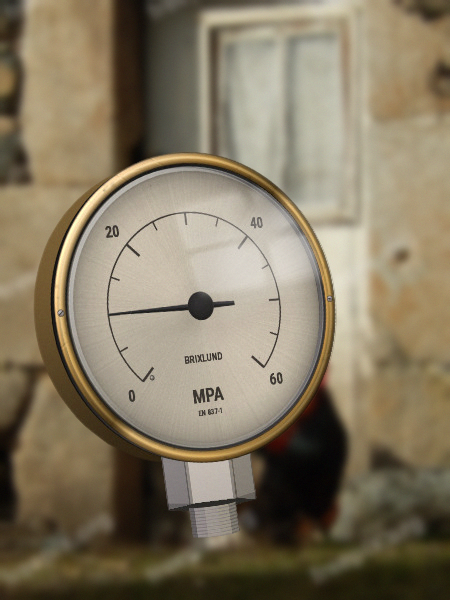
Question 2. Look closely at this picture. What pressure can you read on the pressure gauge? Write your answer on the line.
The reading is 10 MPa
